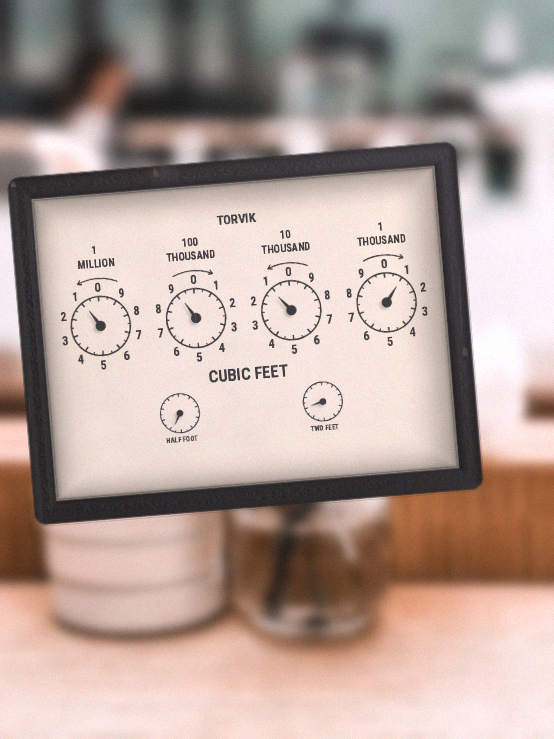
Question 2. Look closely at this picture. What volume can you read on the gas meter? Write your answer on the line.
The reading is 91100 ft³
